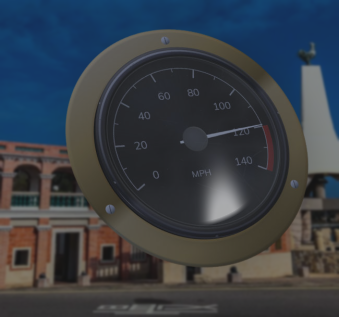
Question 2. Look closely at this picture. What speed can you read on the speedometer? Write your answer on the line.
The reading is 120 mph
